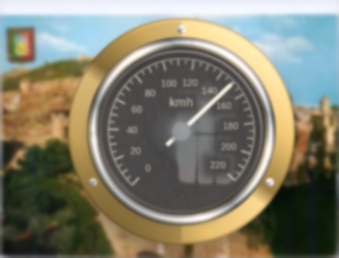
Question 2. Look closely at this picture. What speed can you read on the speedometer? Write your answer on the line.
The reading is 150 km/h
